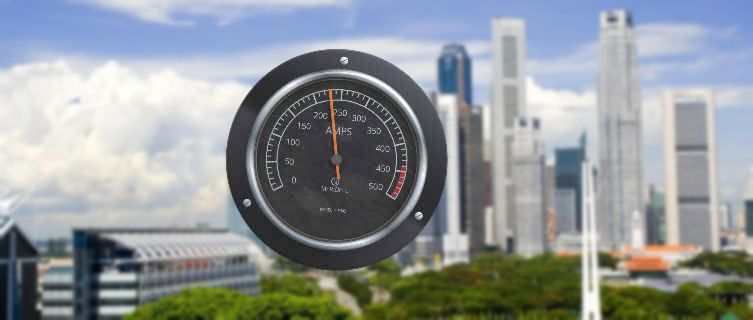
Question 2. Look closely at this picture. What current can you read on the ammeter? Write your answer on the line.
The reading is 230 A
